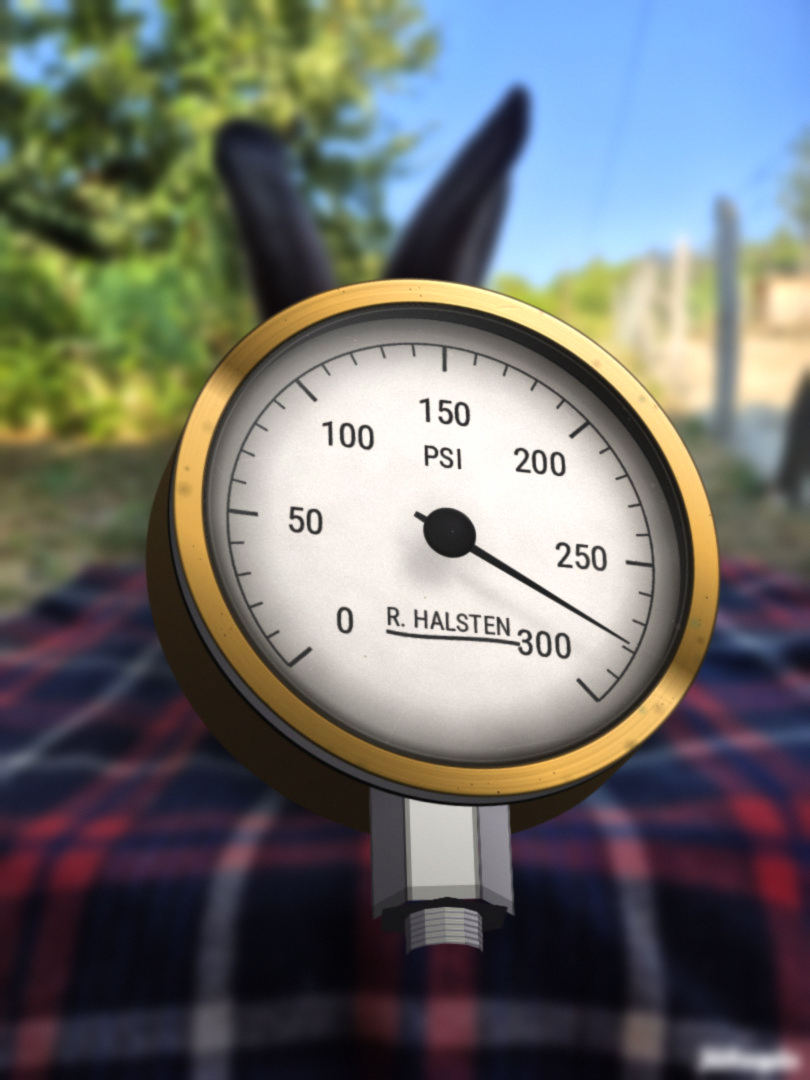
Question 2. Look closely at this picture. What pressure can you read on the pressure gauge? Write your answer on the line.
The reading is 280 psi
